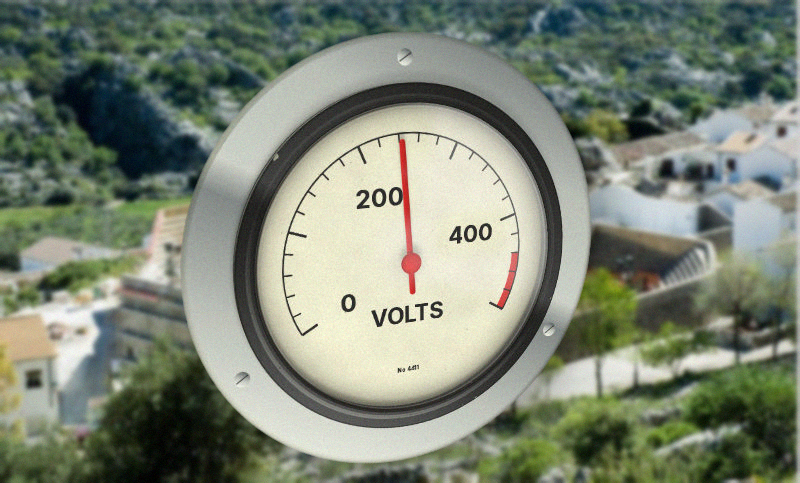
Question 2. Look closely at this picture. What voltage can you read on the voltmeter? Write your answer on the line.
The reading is 240 V
